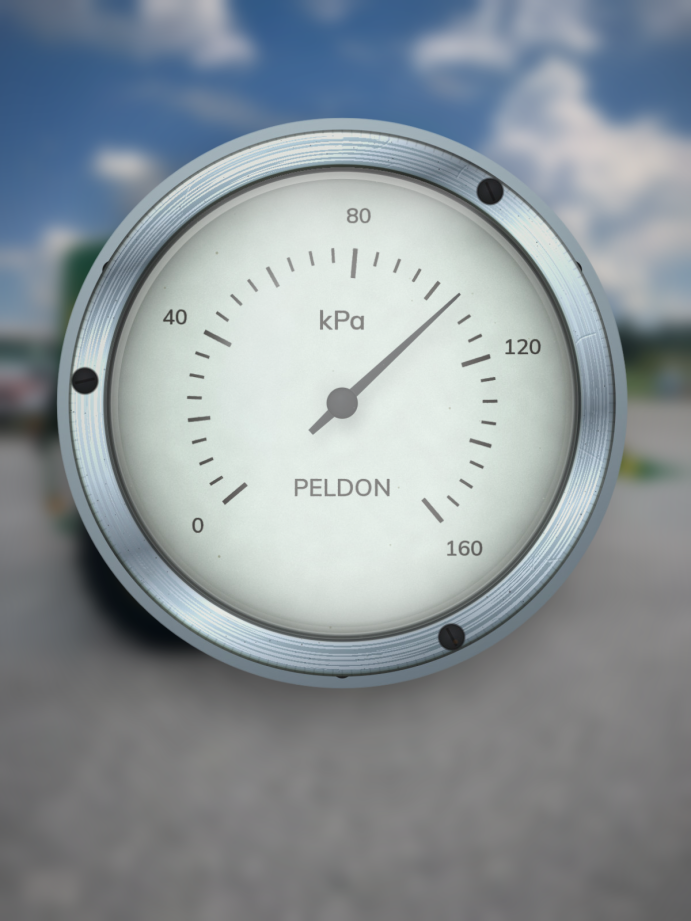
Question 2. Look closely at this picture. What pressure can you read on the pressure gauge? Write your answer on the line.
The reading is 105 kPa
